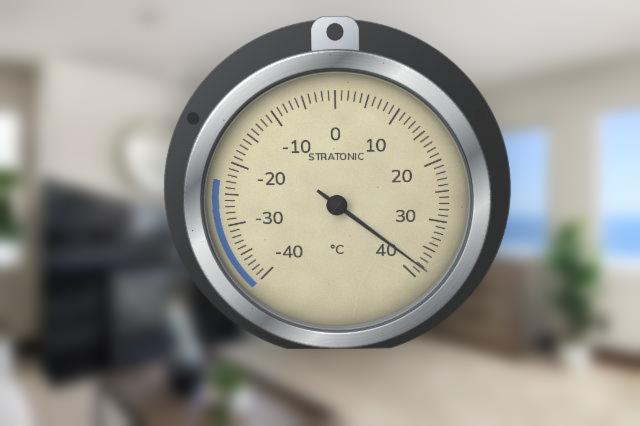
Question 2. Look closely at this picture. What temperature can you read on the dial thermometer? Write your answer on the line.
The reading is 38 °C
